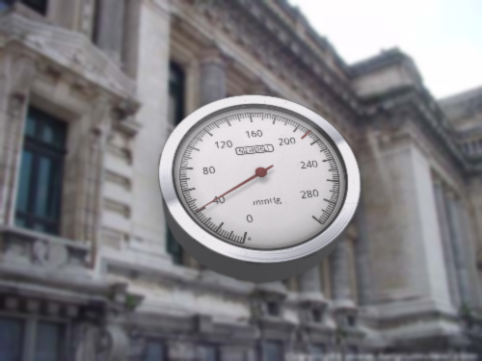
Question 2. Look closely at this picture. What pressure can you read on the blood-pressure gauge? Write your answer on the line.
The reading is 40 mmHg
